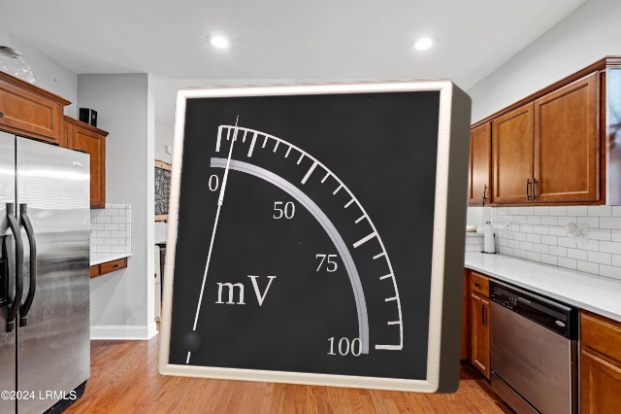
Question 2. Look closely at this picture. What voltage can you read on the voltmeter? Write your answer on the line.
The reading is 15 mV
